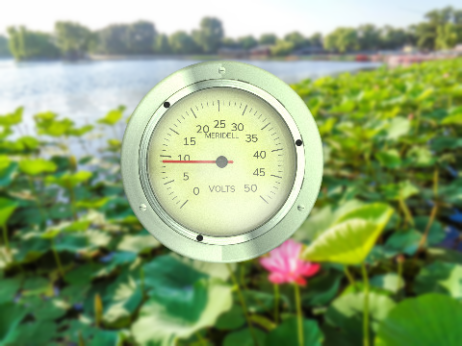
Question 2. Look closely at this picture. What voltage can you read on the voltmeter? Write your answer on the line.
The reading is 9 V
